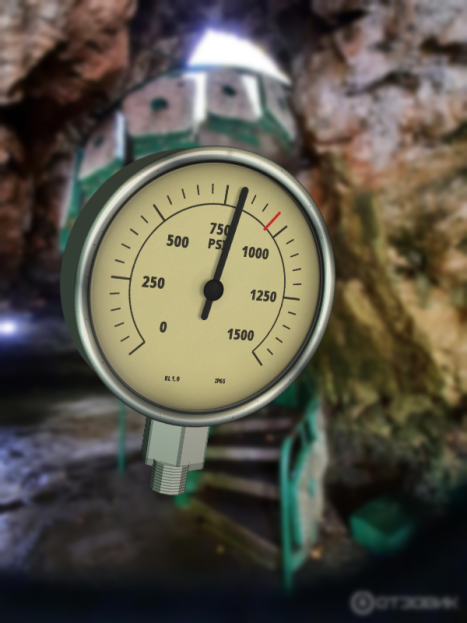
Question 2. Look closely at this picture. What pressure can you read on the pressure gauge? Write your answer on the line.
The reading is 800 psi
